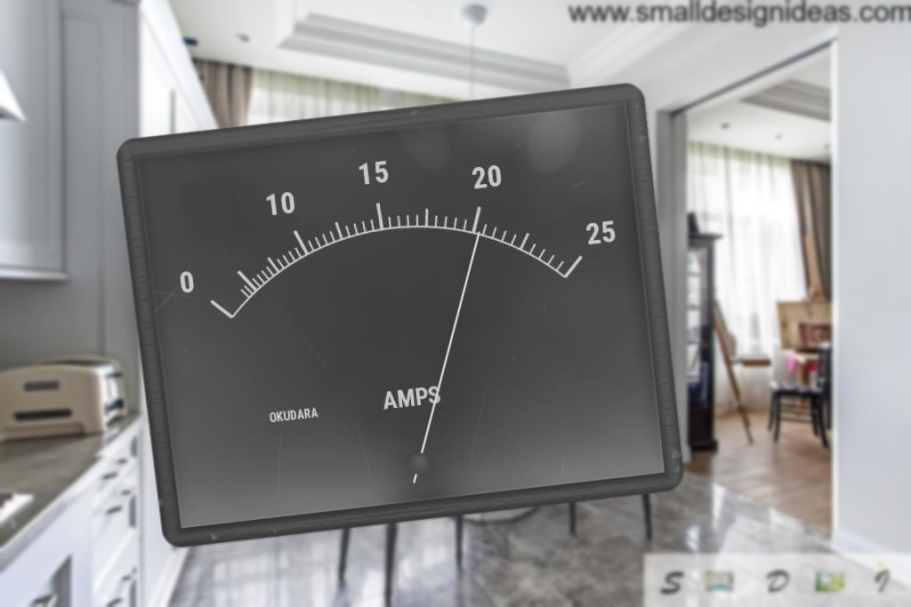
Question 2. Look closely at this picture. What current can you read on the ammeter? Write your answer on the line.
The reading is 20.25 A
